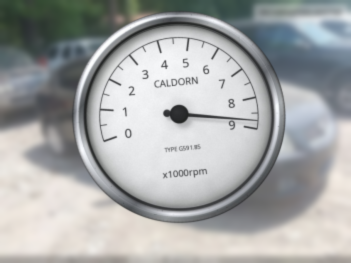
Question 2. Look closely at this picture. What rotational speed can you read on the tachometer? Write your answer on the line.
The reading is 8750 rpm
